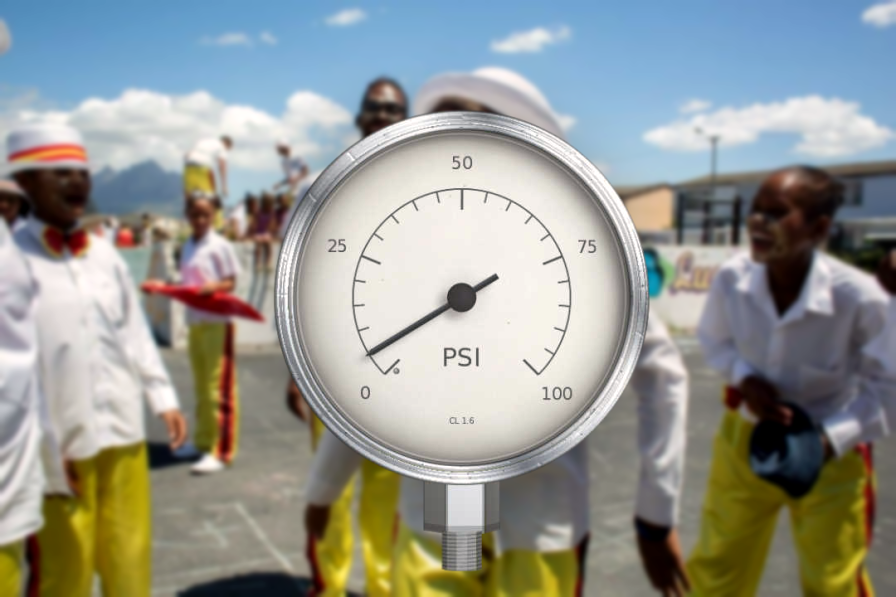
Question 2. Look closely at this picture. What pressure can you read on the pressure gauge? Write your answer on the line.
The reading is 5 psi
